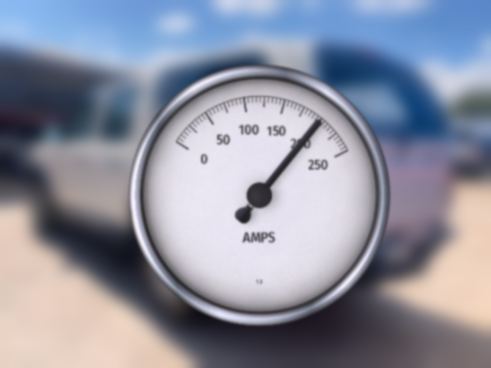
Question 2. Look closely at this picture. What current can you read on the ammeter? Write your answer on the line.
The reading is 200 A
